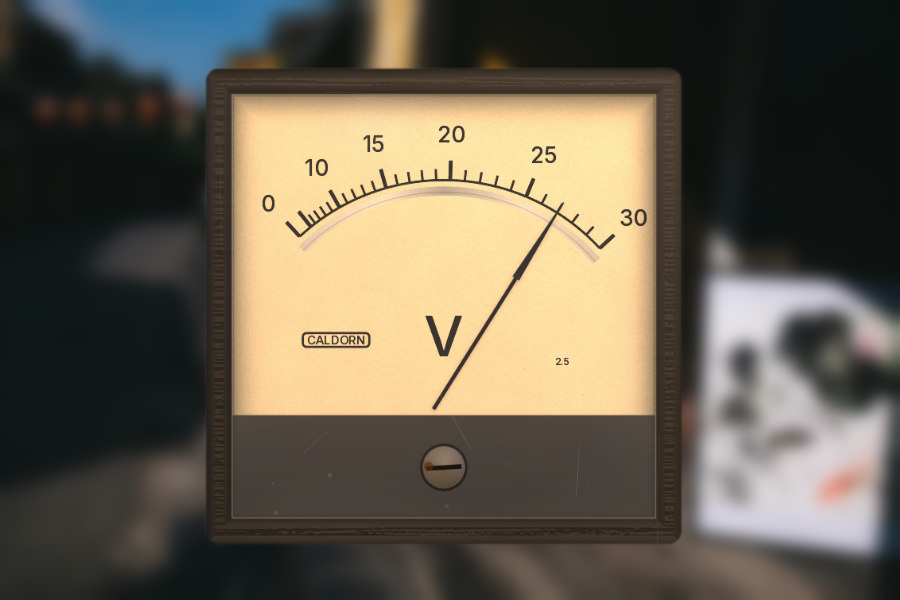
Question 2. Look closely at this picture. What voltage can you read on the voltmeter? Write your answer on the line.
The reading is 27 V
